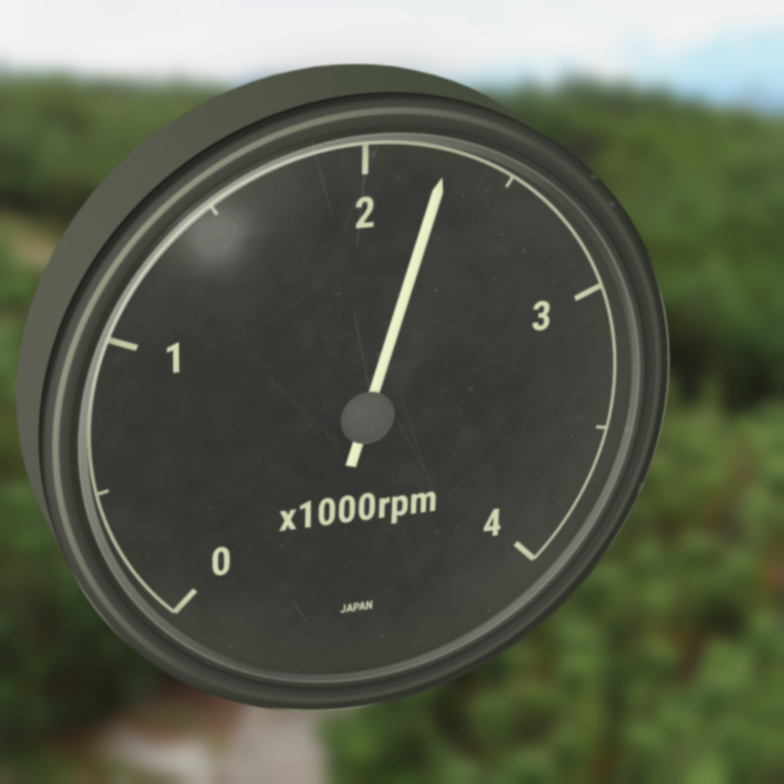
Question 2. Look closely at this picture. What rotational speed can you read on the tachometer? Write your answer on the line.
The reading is 2250 rpm
